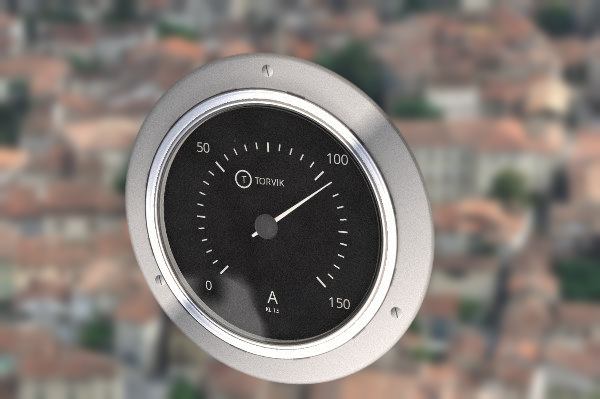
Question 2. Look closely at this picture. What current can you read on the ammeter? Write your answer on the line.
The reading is 105 A
